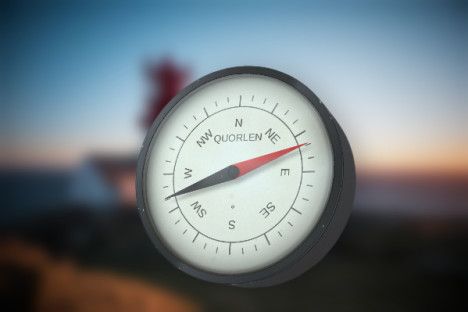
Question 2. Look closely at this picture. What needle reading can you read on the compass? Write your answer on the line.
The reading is 70 °
